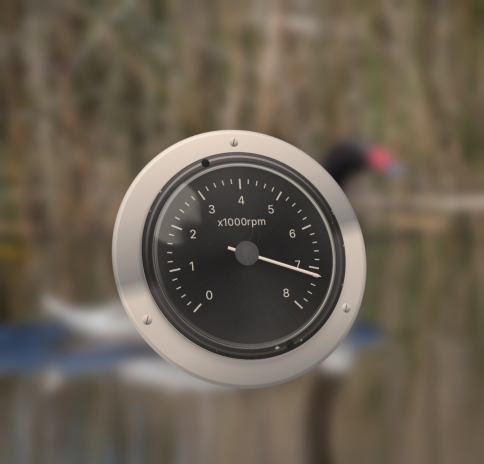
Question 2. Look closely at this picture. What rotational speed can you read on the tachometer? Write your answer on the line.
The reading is 7200 rpm
